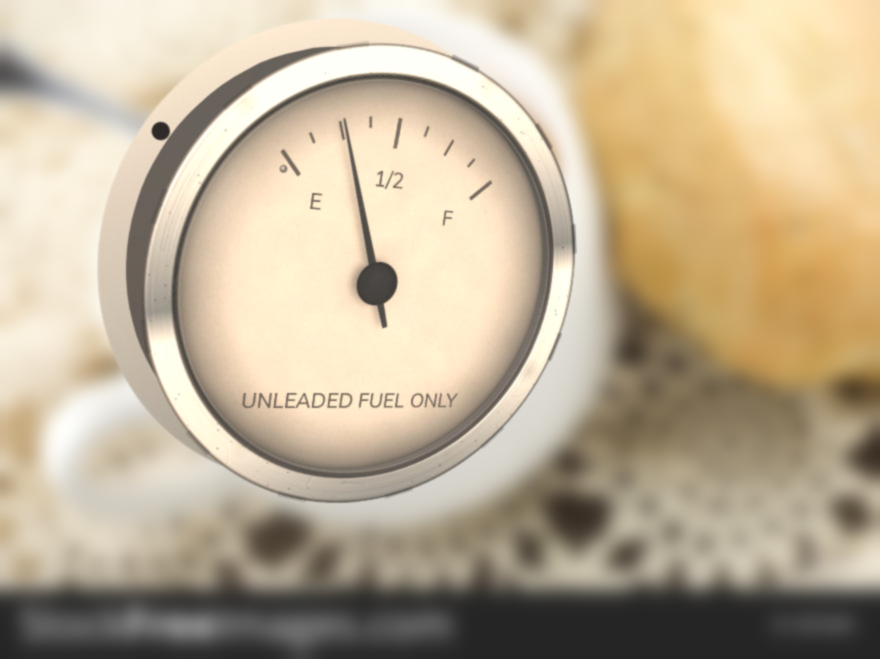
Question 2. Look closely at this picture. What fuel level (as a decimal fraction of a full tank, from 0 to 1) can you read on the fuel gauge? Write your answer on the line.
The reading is 0.25
